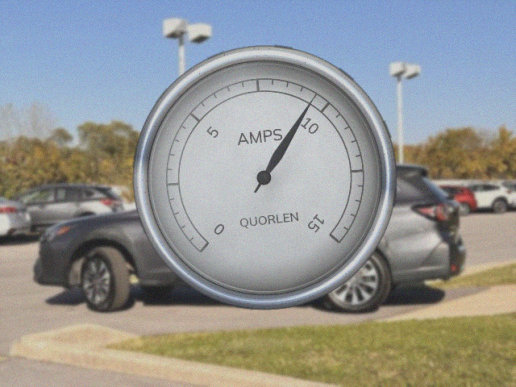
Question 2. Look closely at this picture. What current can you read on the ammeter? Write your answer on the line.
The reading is 9.5 A
